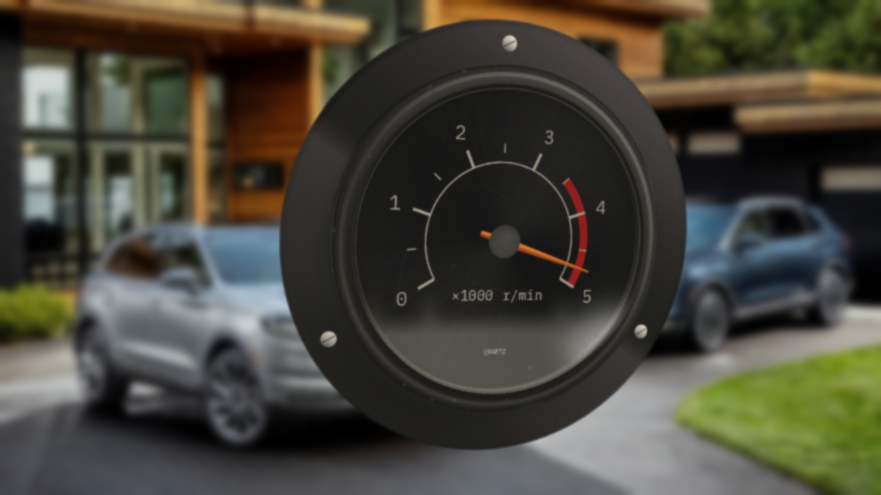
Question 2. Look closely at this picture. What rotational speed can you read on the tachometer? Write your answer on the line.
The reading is 4750 rpm
